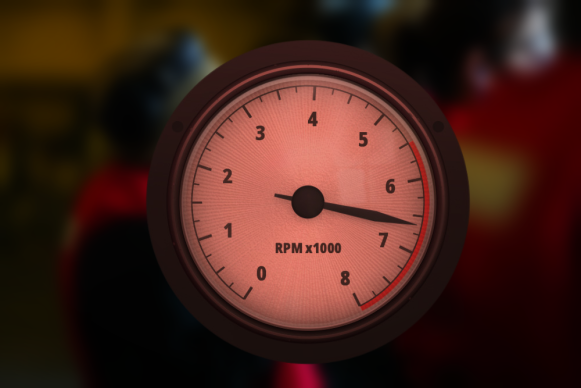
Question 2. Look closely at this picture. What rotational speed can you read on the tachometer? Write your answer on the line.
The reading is 6625 rpm
